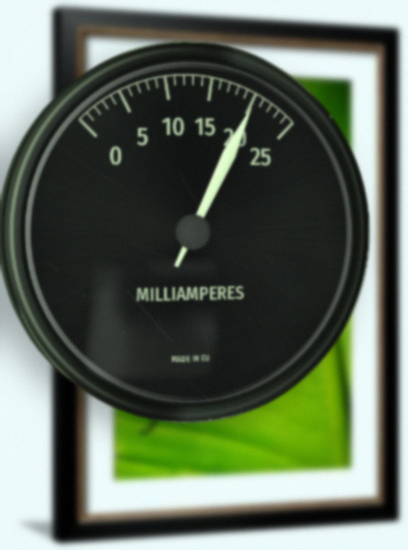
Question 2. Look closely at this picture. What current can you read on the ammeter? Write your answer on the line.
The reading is 20 mA
